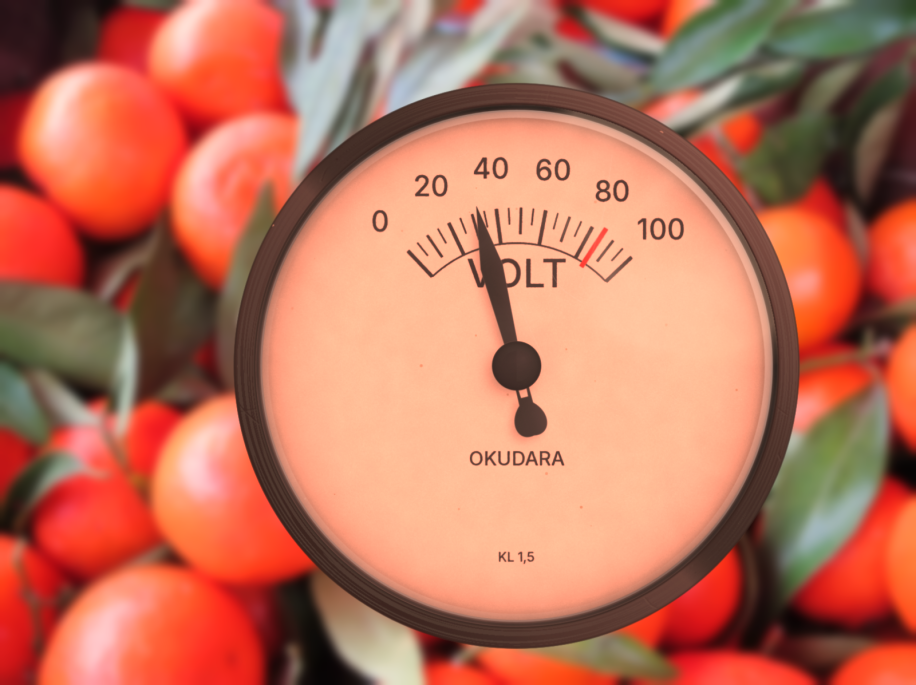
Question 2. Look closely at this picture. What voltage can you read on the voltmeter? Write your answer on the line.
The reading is 32.5 V
